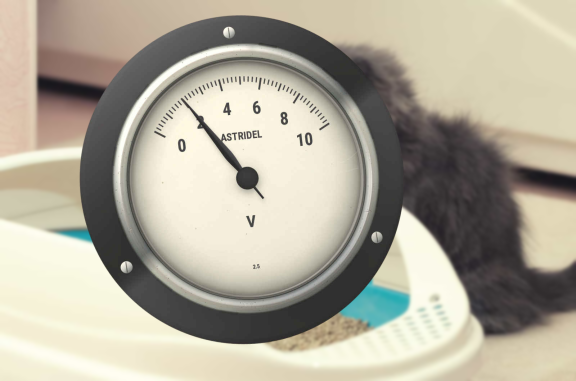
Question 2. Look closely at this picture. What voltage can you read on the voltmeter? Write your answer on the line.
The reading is 2 V
